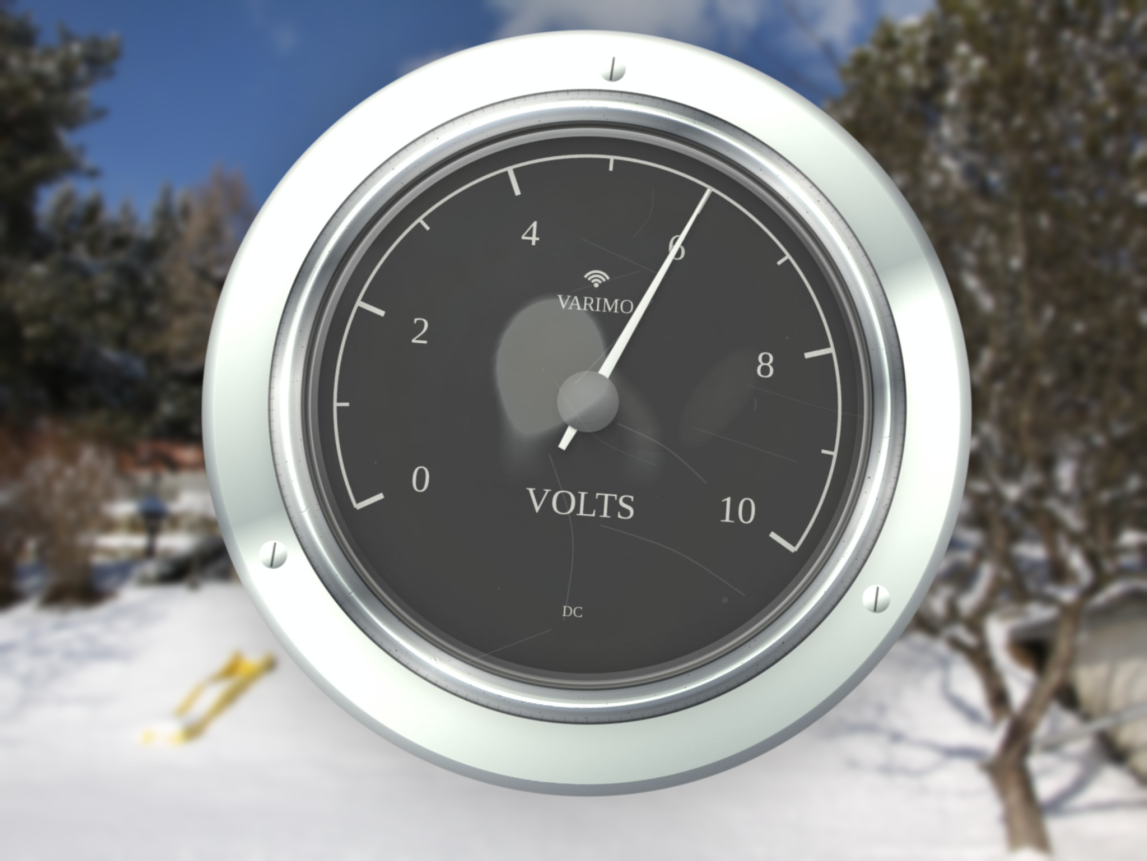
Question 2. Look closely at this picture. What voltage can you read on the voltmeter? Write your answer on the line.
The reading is 6 V
